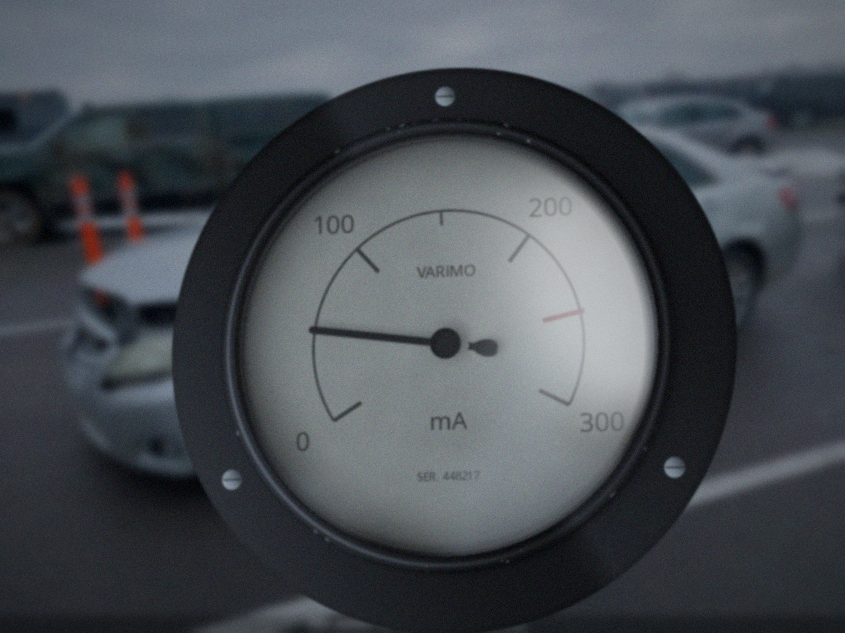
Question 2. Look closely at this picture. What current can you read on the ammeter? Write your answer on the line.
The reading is 50 mA
